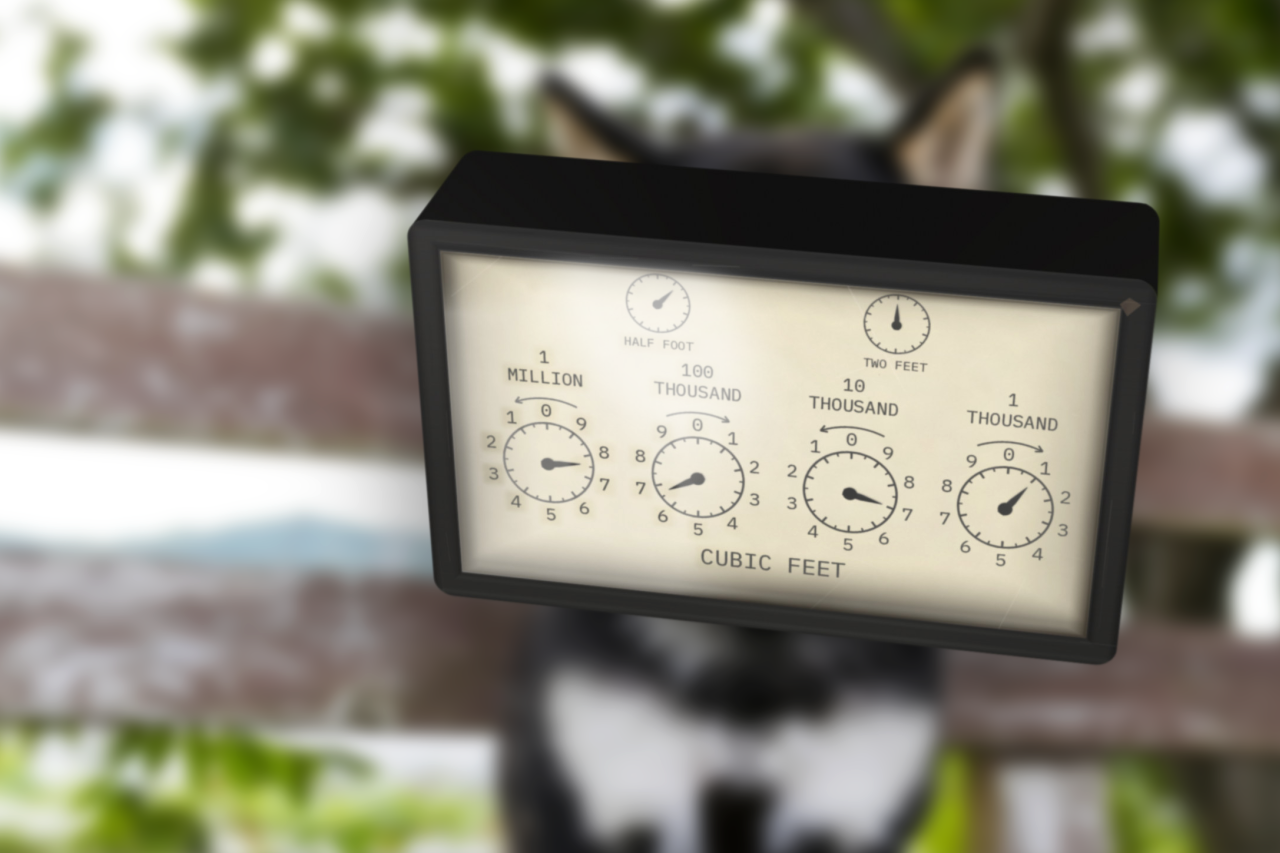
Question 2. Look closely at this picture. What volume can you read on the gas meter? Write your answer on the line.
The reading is 767100 ft³
